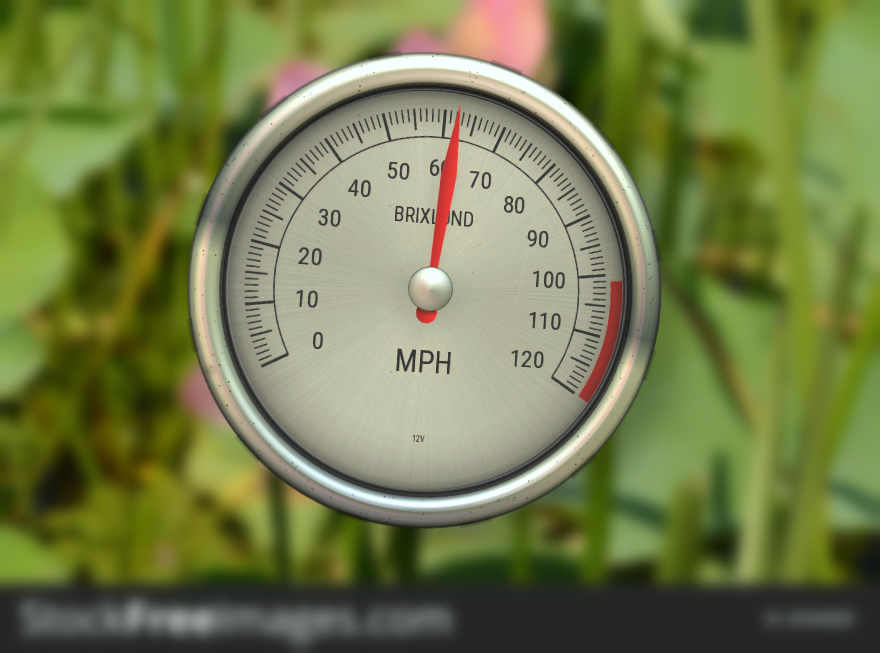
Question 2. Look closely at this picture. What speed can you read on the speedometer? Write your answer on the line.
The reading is 62 mph
